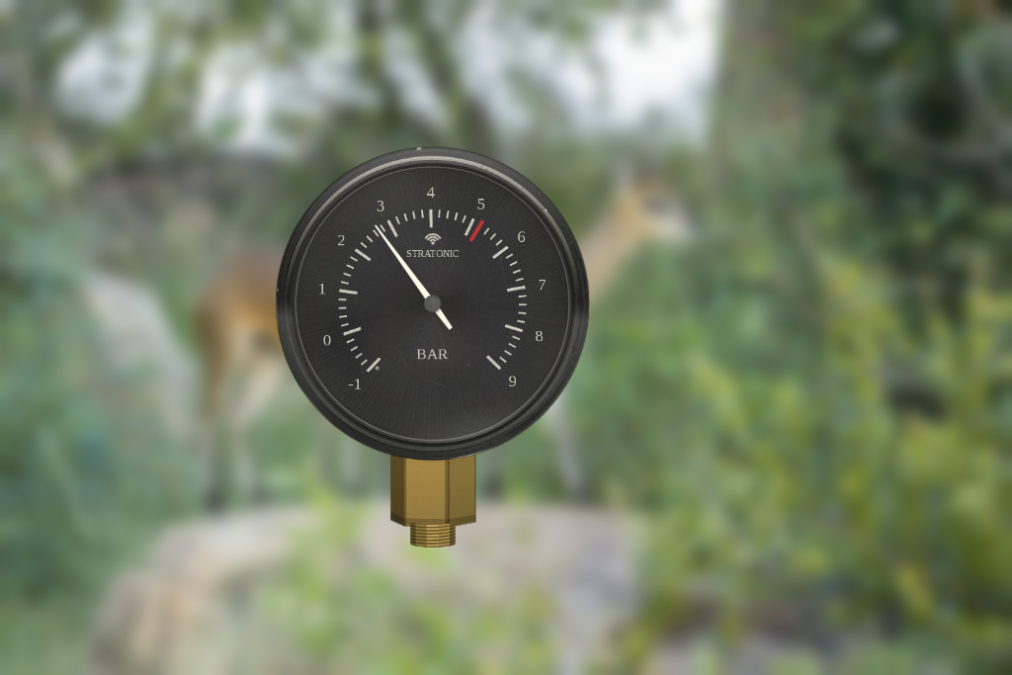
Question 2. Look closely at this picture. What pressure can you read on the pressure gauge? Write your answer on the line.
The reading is 2.7 bar
